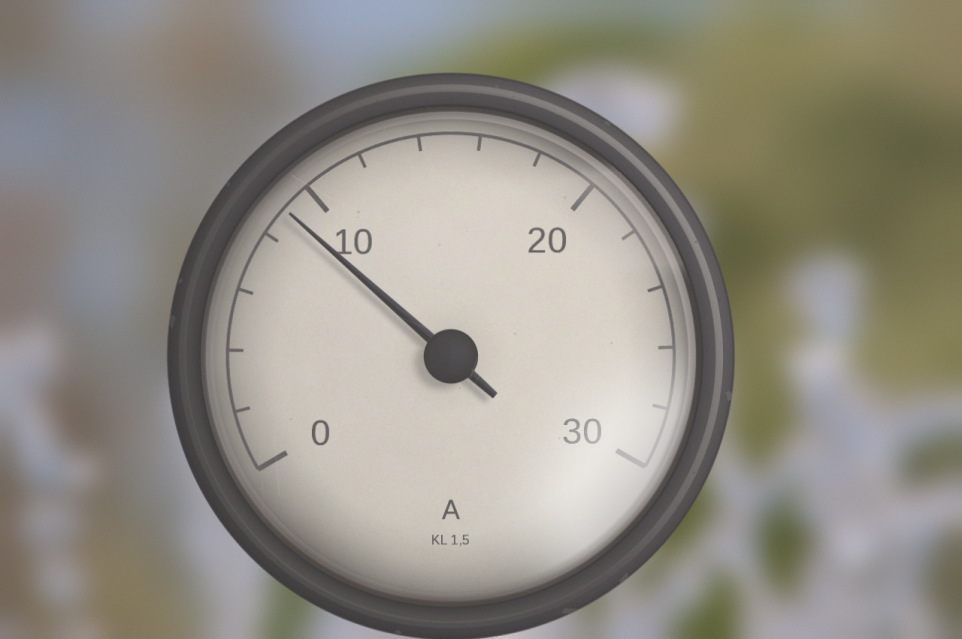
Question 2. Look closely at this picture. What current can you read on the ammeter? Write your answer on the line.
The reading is 9 A
